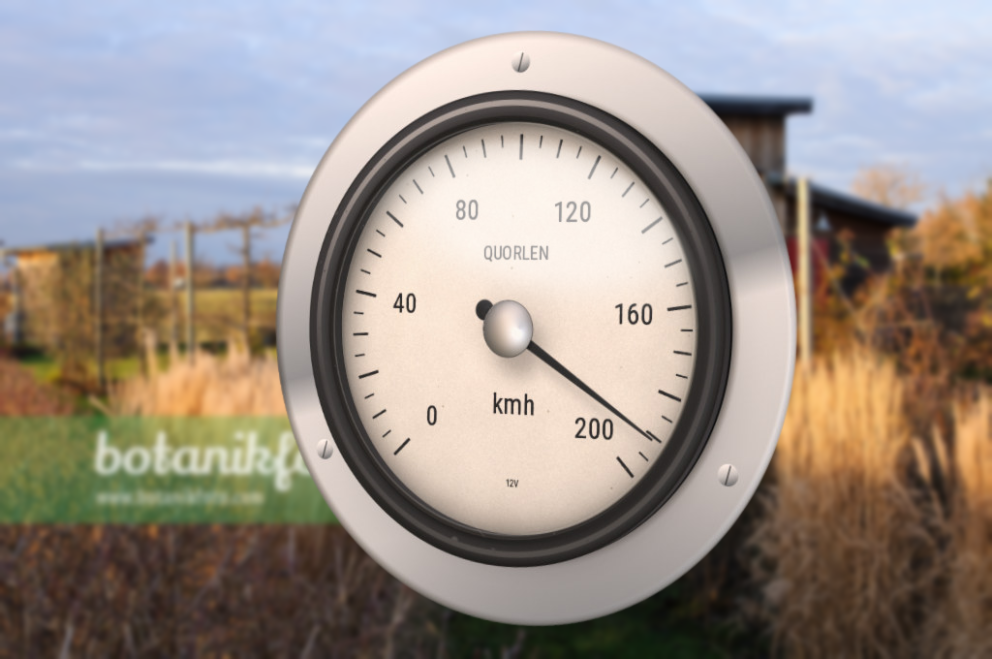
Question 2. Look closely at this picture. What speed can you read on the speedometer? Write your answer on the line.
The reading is 190 km/h
